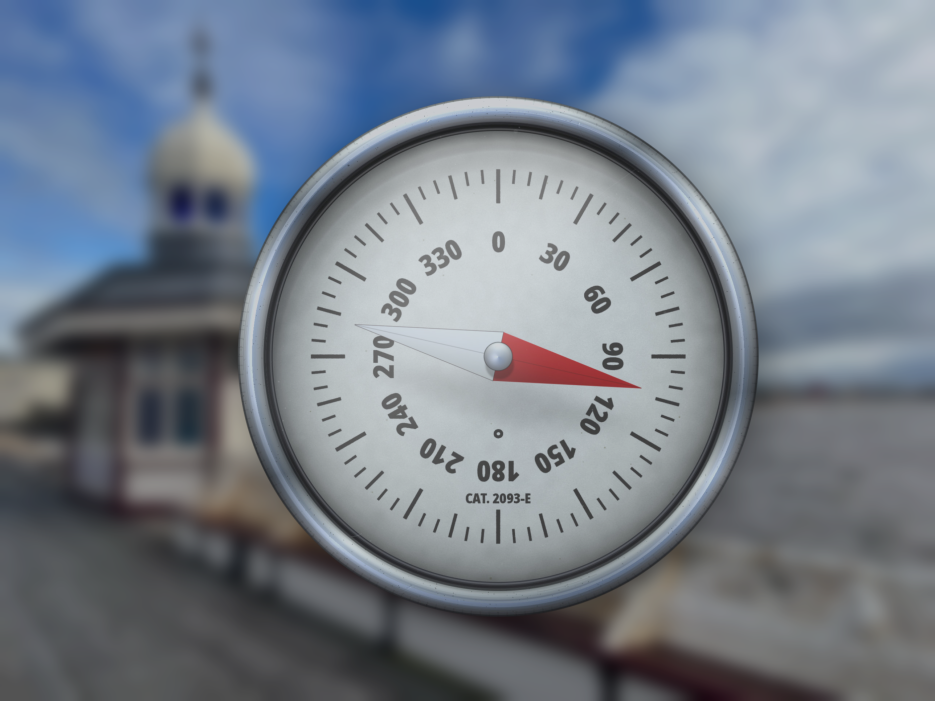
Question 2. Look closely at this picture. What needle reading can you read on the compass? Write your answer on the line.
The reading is 102.5 °
